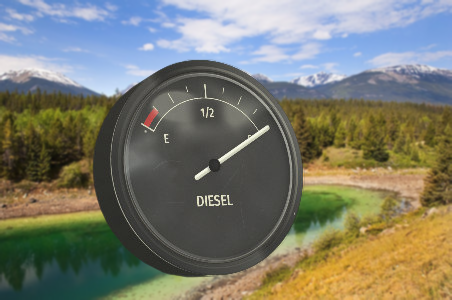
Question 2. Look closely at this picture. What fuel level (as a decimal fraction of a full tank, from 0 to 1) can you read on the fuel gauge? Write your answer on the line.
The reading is 1
